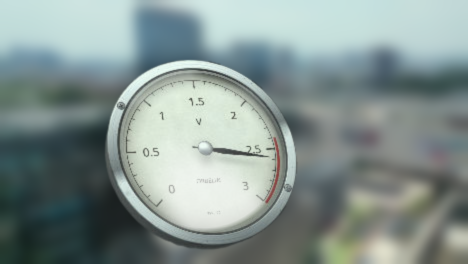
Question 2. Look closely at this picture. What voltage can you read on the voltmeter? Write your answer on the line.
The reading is 2.6 V
